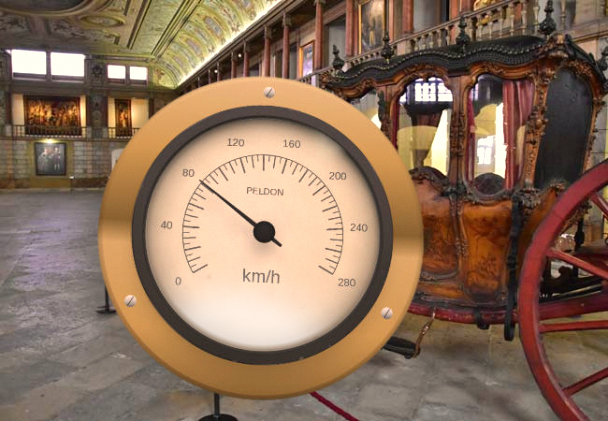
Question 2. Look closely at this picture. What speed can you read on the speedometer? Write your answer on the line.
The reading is 80 km/h
